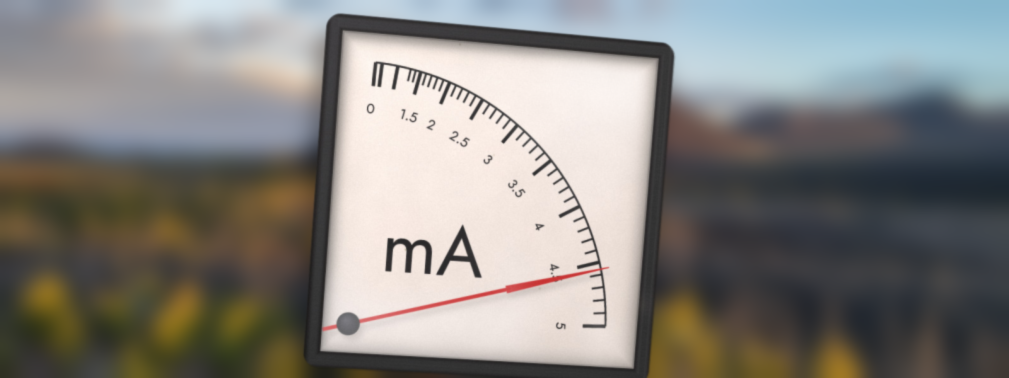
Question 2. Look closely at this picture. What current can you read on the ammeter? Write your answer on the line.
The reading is 4.55 mA
